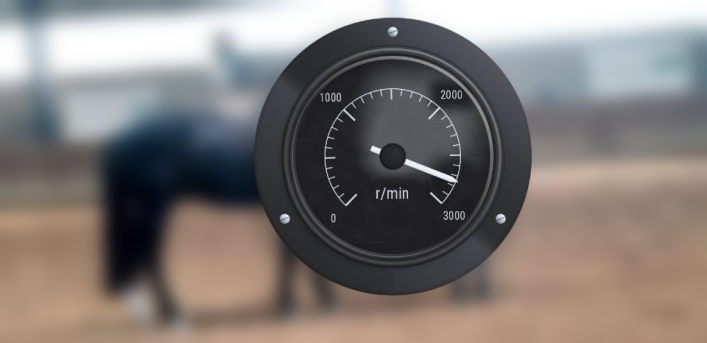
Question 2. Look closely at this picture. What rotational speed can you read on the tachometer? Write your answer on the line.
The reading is 2750 rpm
